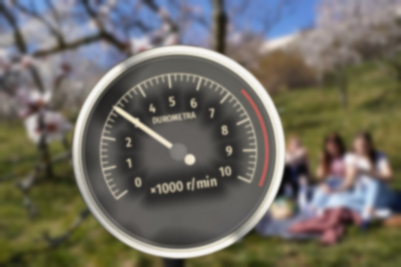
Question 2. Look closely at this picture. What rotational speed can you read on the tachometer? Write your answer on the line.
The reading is 3000 rpm
